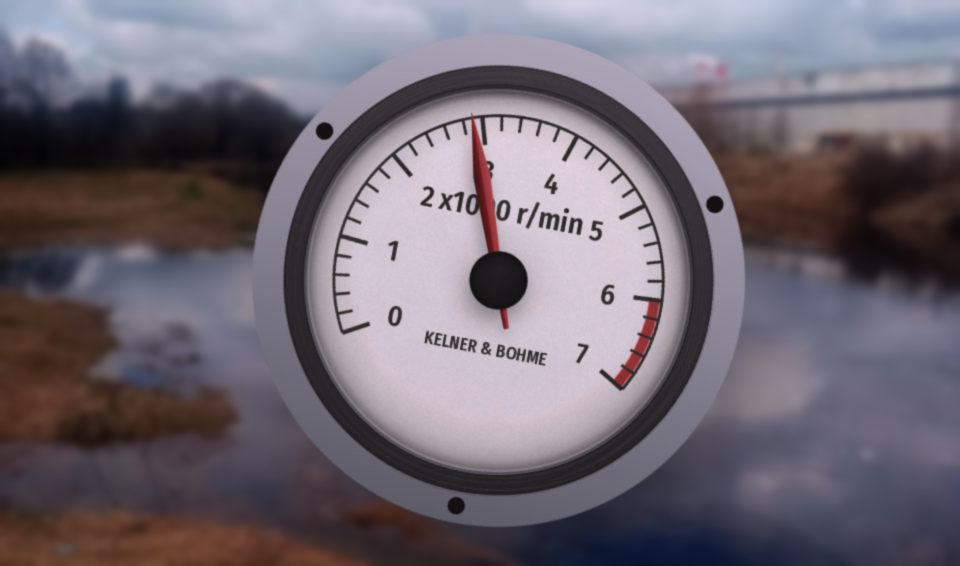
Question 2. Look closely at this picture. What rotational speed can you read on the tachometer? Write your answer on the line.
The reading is 2900 rpm
